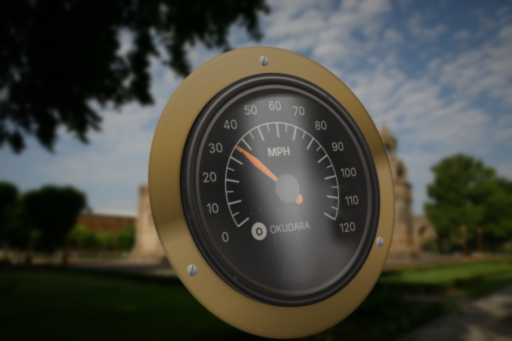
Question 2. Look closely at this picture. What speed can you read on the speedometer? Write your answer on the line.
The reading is 35 mph
